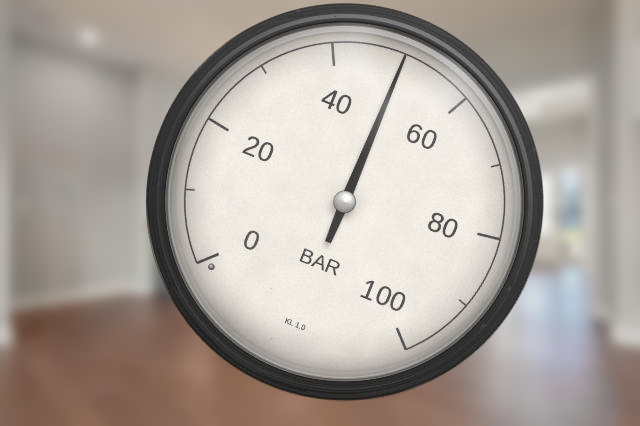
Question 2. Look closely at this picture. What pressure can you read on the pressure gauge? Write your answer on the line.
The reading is 50 bar
